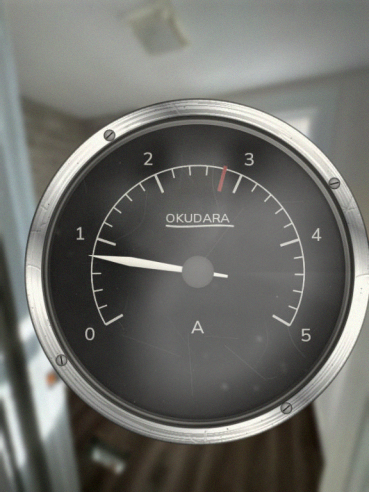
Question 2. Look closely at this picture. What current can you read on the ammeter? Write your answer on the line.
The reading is 0.8 A
